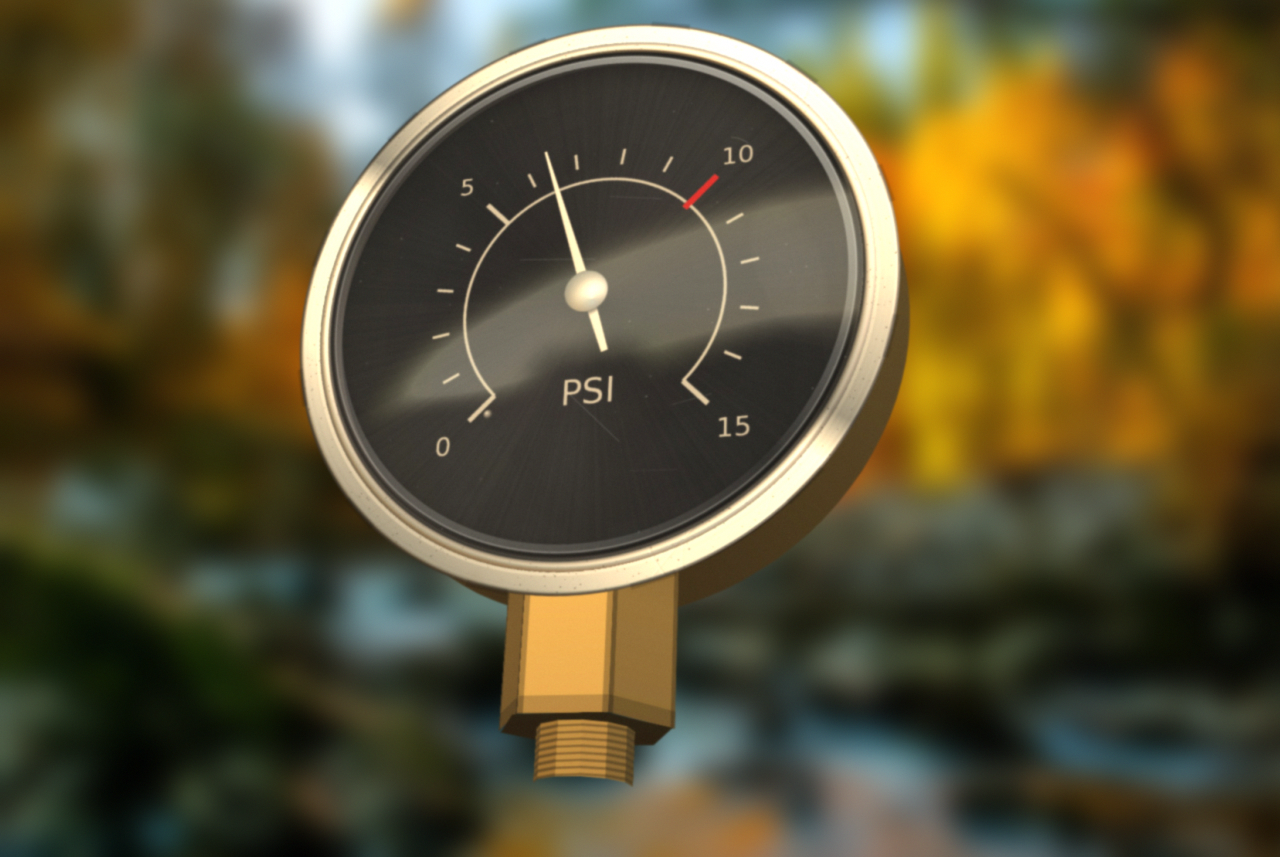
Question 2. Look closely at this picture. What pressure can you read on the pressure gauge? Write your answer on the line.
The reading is 6.5 psi
